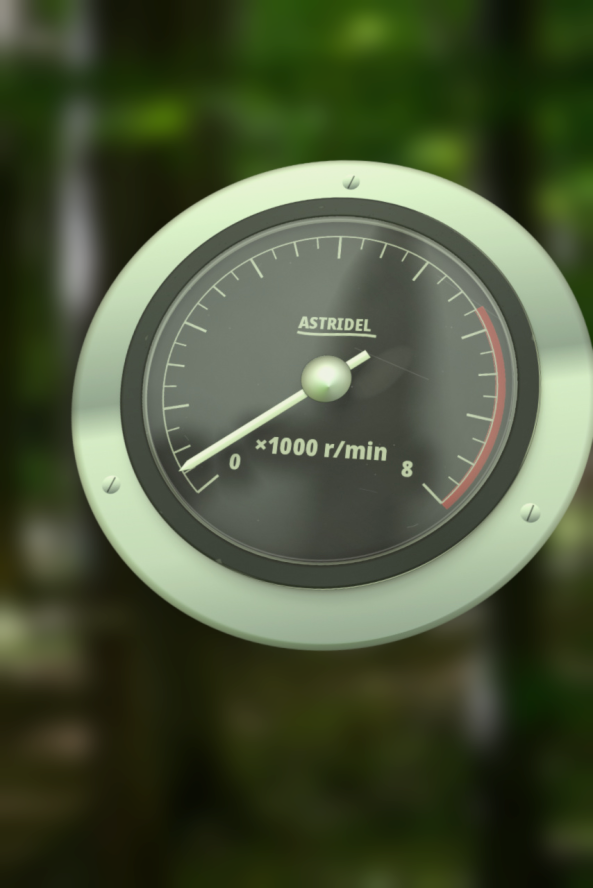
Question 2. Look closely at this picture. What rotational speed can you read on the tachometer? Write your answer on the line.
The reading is 250 rpm
